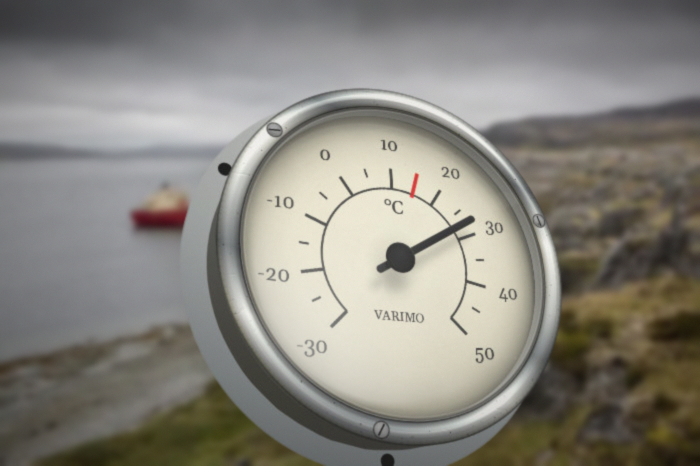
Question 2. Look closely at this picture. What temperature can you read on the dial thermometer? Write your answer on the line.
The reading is 27.5 °C
